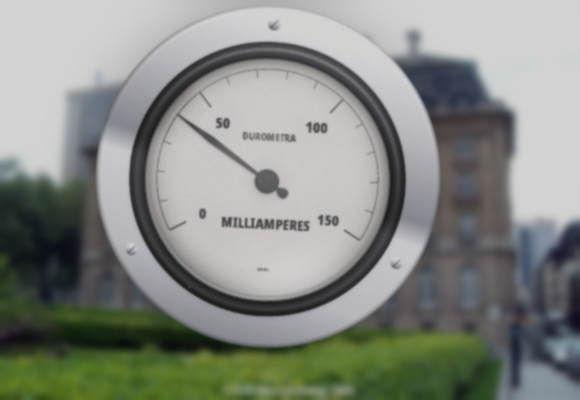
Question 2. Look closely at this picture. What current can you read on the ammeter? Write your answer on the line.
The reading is 40 mA
